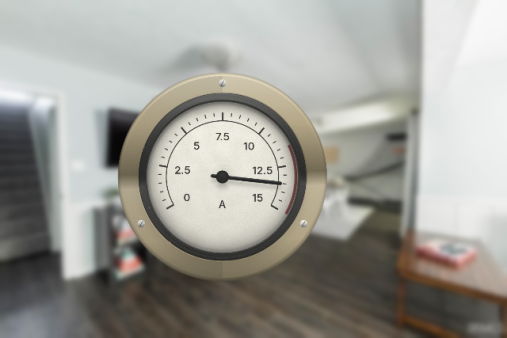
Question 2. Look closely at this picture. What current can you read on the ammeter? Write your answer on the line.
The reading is 13.5 A
